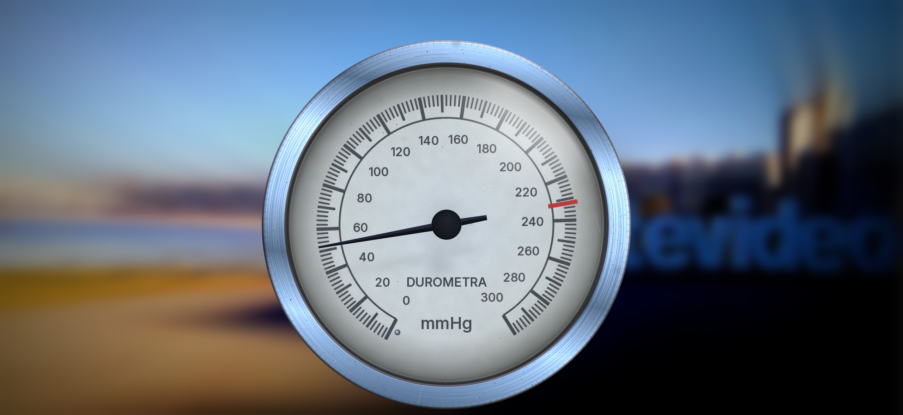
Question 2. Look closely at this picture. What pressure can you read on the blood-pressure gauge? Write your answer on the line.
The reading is 52 mmHg
